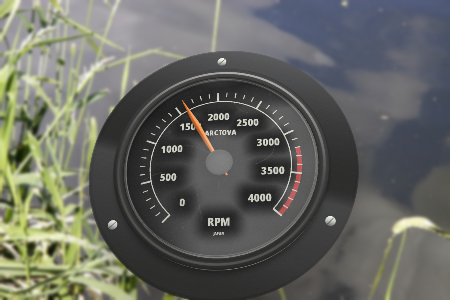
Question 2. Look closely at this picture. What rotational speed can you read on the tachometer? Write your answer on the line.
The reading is 1600 rpm
